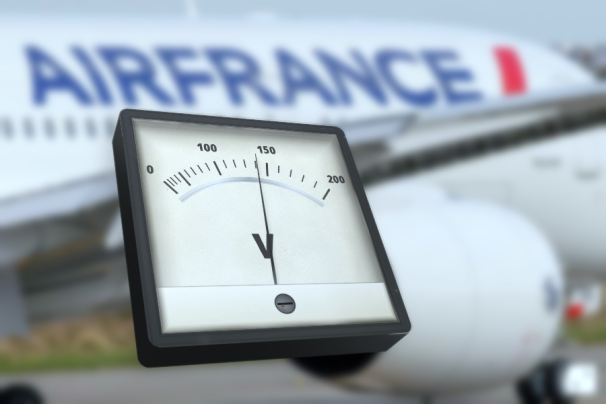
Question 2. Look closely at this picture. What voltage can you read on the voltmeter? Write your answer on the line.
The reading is 140 V
